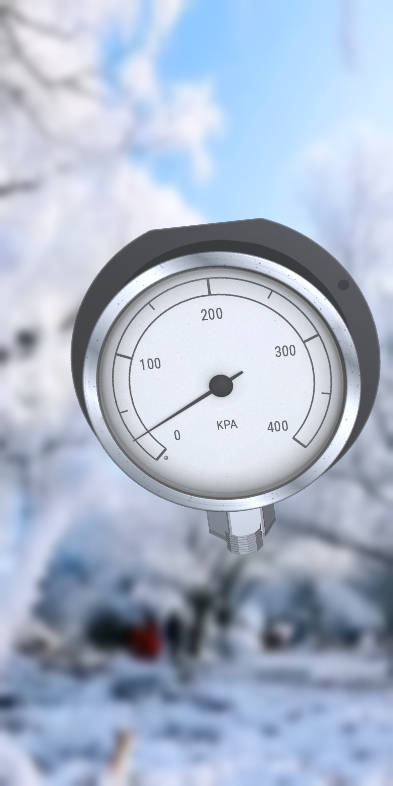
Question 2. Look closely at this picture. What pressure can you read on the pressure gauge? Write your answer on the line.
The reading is 25 kPa
